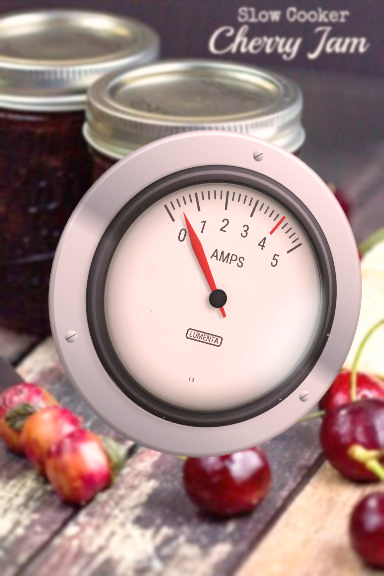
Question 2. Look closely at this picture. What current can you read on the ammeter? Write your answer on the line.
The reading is 0.4 A
